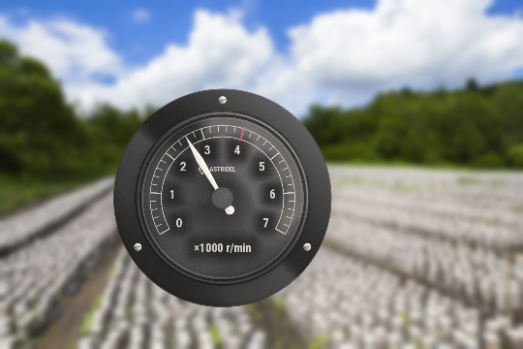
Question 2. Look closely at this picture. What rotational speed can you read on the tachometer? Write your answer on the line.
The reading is 2600 rpm
